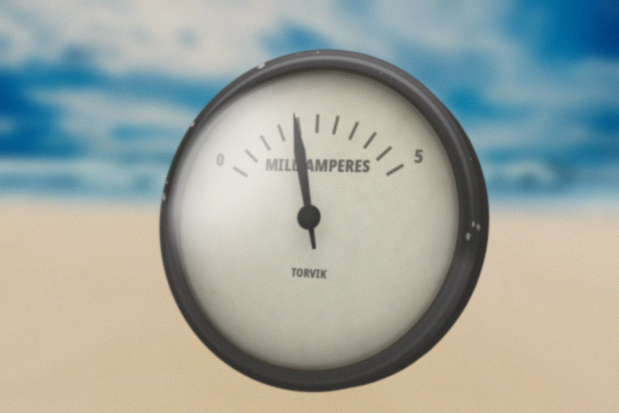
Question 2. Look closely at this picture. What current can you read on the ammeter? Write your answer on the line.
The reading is 2 mA
